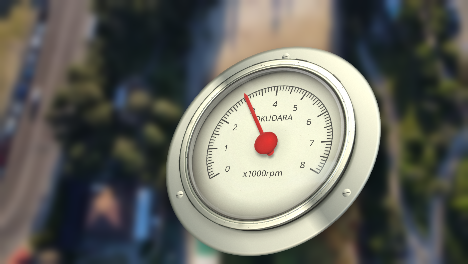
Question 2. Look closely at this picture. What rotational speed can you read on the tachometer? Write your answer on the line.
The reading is 3000 rpm
